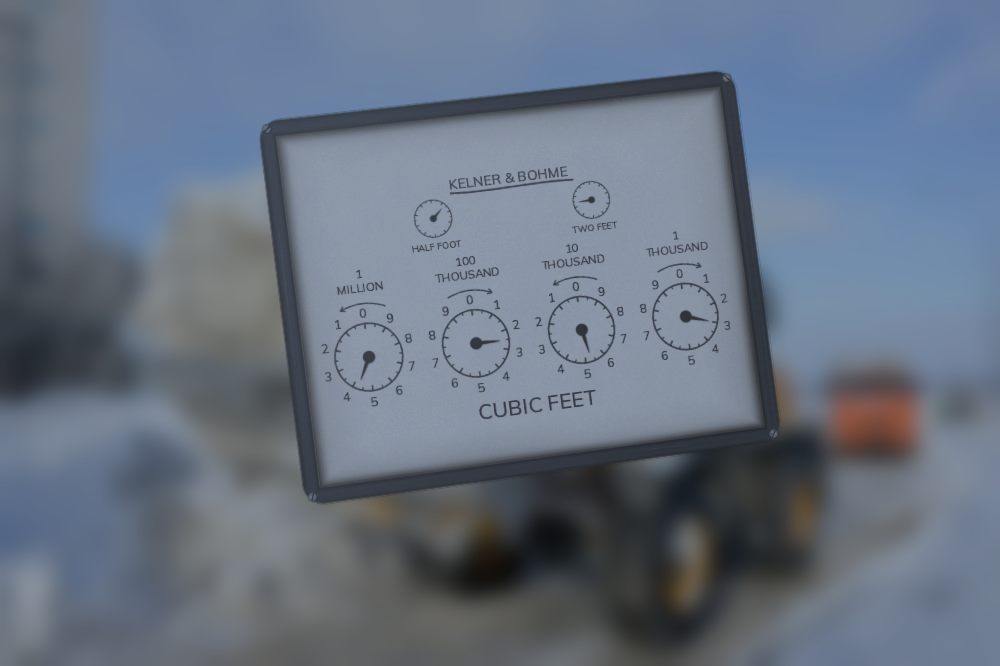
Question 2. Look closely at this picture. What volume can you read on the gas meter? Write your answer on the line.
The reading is 425300 ft³
